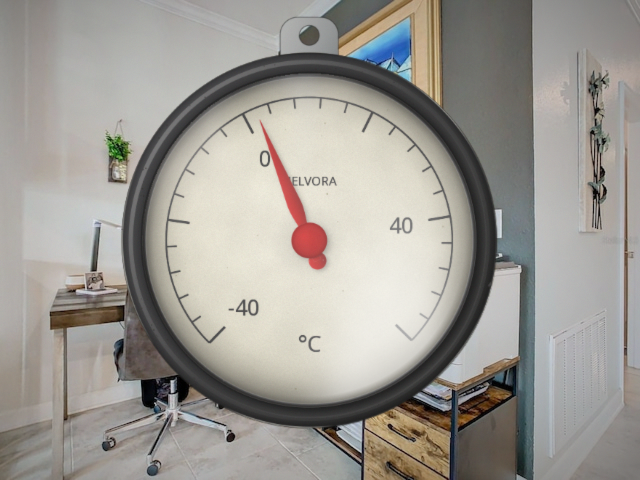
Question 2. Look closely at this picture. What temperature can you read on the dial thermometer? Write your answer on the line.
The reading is 2 °C
